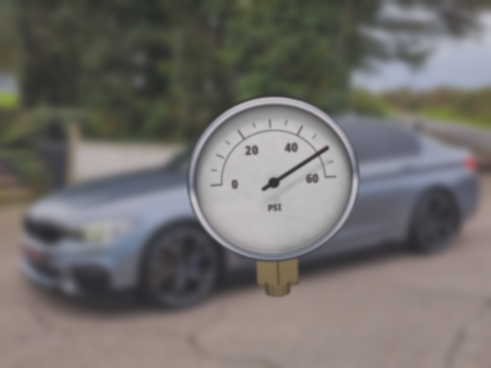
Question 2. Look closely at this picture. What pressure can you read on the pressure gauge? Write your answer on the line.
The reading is 50 psi
